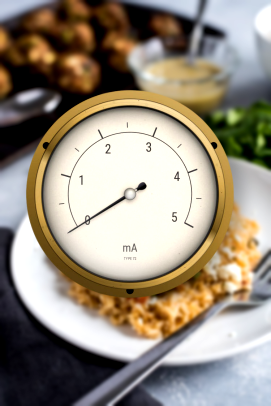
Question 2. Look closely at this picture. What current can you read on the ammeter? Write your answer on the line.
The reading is 0 mA
